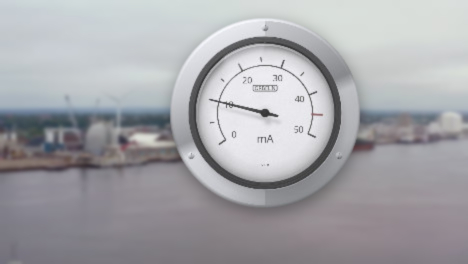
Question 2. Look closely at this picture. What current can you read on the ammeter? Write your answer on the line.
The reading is 10 mA
